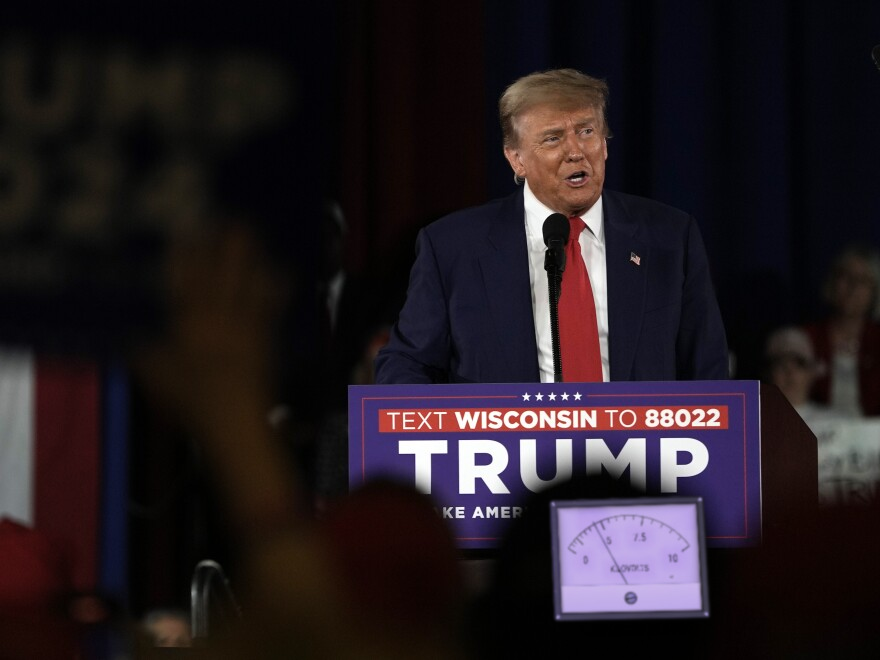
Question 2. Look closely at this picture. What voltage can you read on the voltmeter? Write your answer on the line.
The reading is 4.5 kV
